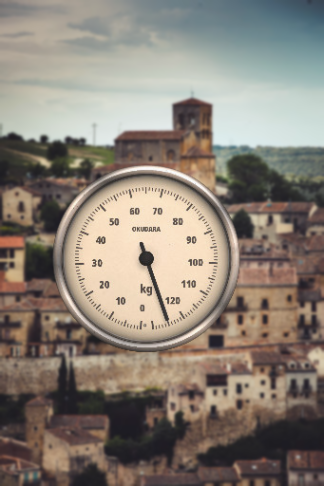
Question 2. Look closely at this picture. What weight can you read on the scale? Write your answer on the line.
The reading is 125 kg
